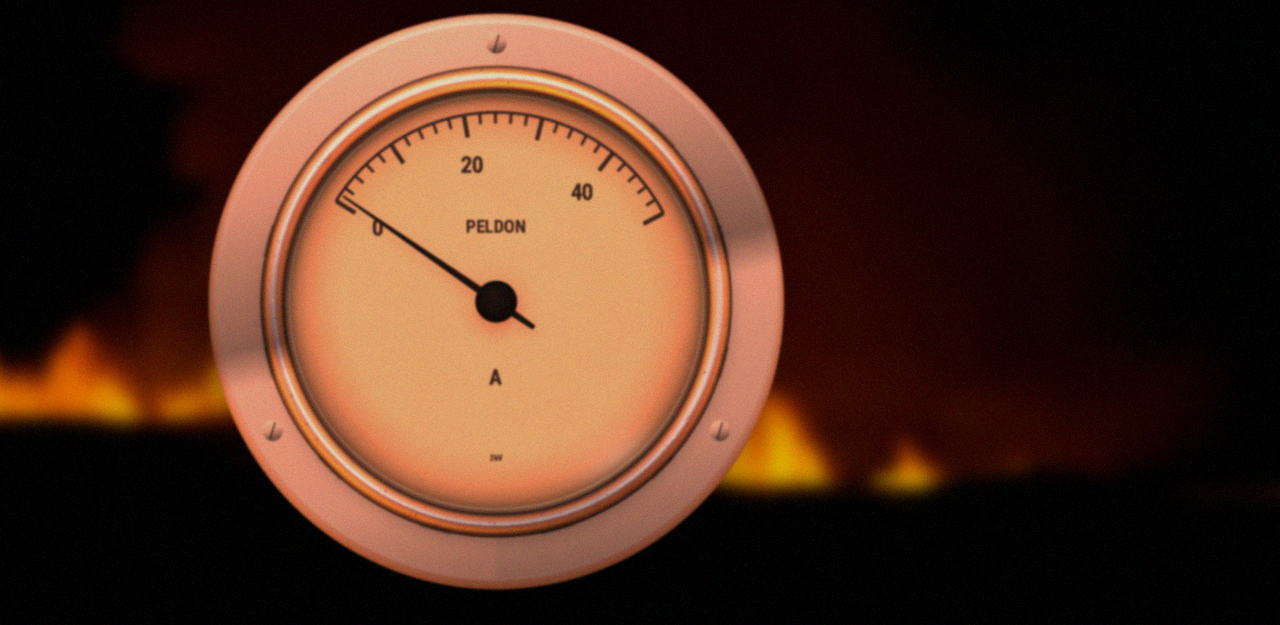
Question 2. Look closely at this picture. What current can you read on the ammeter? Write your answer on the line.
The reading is 1 A
